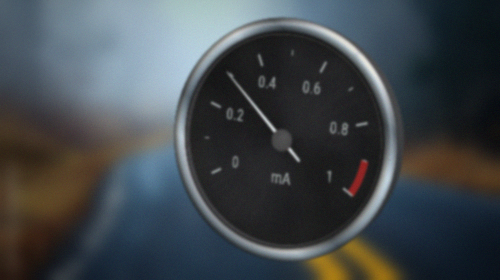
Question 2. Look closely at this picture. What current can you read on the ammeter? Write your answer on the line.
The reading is 0.3 mA
